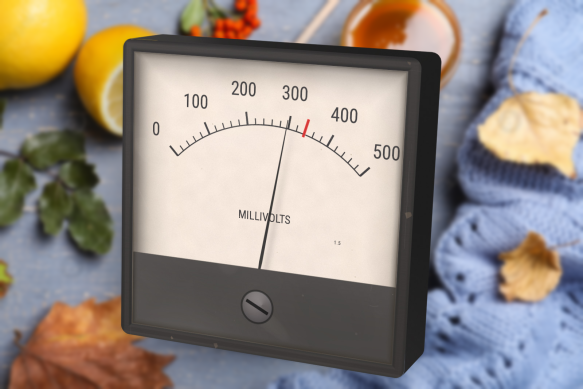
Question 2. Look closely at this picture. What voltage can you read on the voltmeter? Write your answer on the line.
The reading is 300 mV
